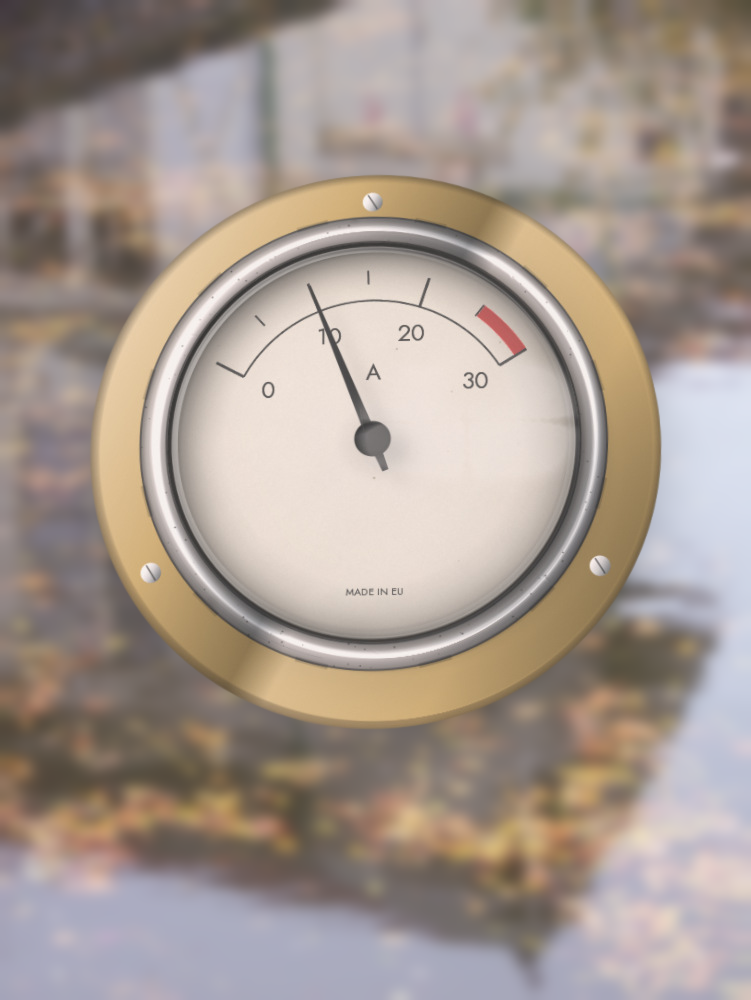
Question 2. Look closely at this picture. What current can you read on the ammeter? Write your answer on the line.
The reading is 10 A
